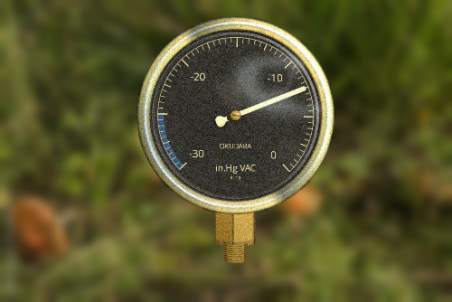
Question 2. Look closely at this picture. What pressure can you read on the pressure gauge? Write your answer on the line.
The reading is -7.5 inHg
